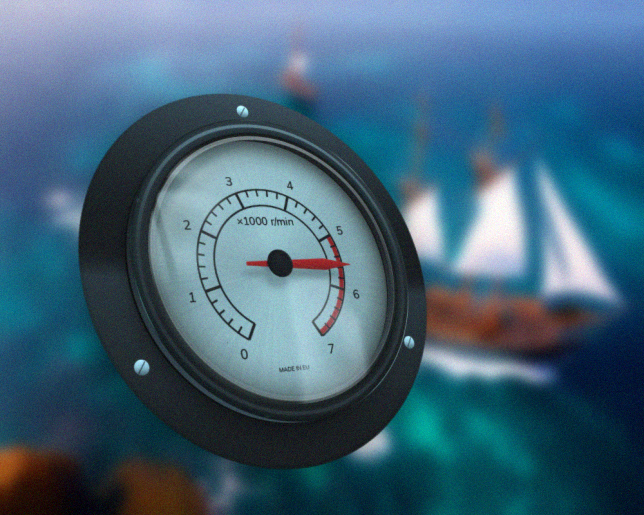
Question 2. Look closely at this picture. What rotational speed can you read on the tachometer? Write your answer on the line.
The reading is 5600 rpm
